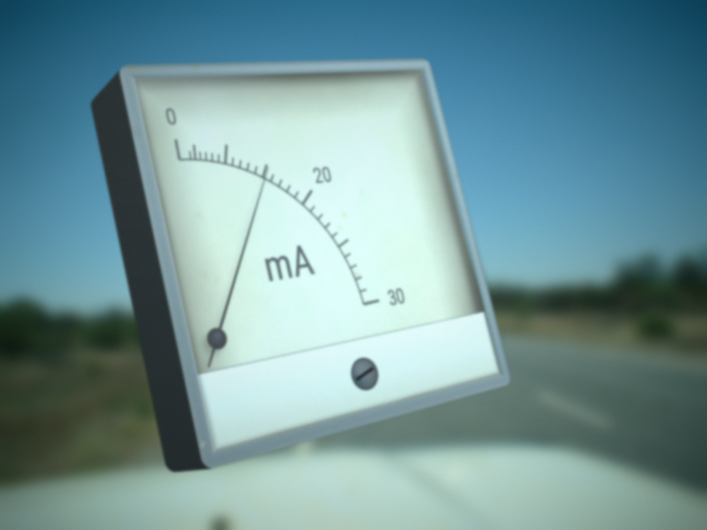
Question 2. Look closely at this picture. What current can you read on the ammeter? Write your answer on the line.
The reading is 15 mA
